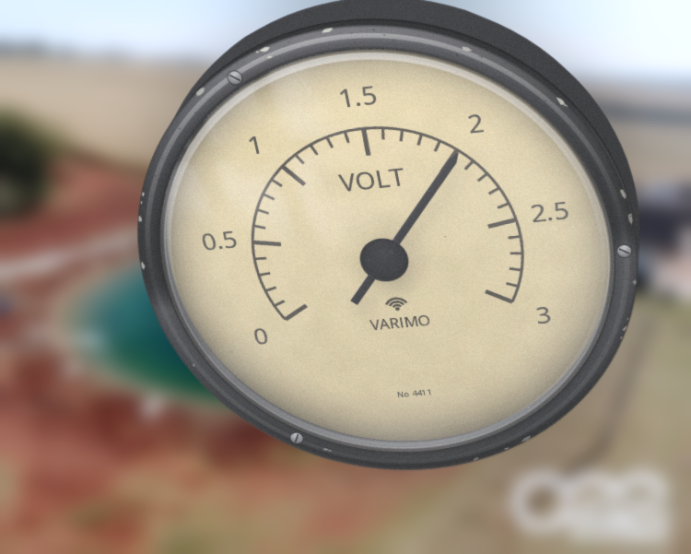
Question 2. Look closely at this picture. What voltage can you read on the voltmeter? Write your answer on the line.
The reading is 2 V
